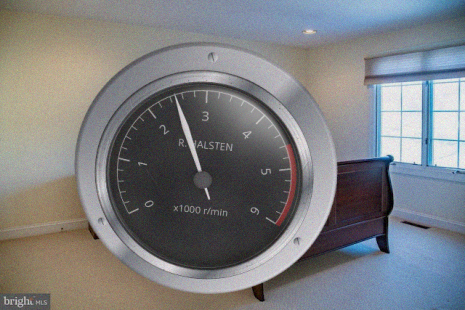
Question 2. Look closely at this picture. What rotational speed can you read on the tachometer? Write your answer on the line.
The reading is 2500 rpm
